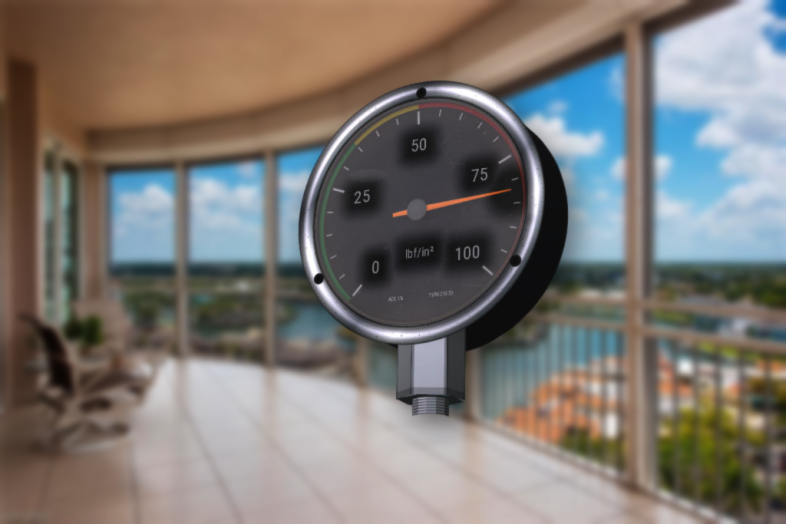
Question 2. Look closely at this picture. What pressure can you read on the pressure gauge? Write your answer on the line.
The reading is 82.5 psi
